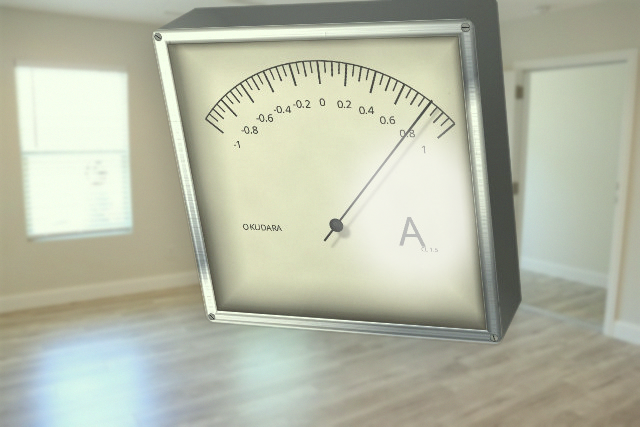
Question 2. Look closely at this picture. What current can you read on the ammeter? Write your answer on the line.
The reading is 0.8 A
